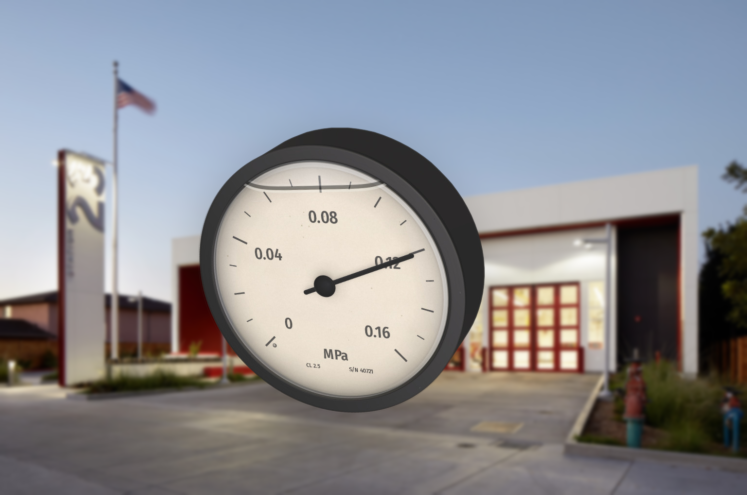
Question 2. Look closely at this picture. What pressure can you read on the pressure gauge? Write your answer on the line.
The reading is 0.12 MPa
